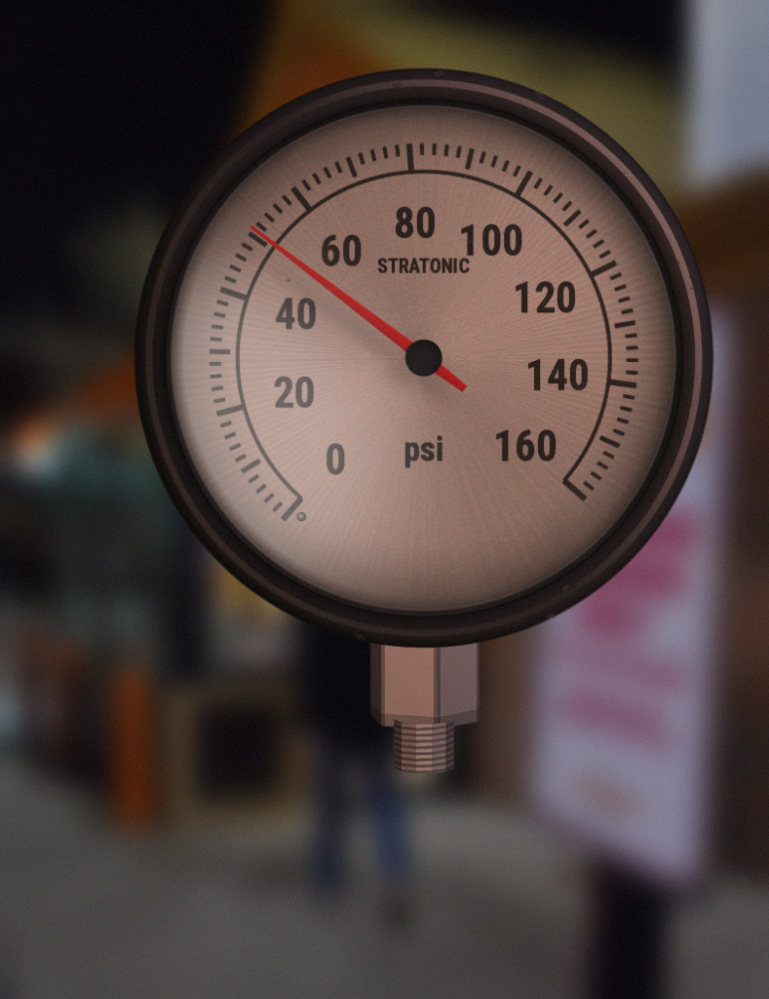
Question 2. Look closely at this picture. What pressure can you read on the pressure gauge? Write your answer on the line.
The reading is 51 psi
